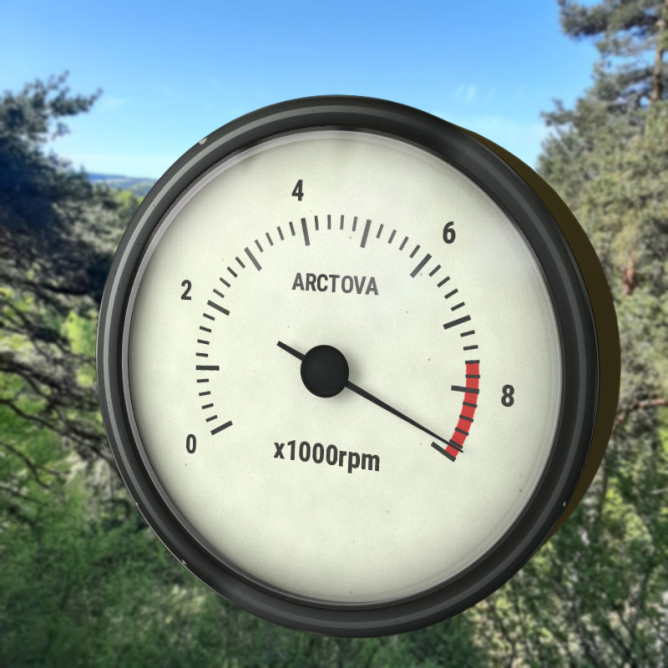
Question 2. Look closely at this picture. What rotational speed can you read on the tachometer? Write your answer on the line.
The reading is 8800 rpm
